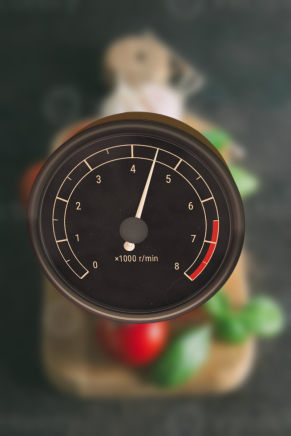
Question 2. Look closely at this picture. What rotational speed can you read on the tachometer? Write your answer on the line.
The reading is 4500 rpm
